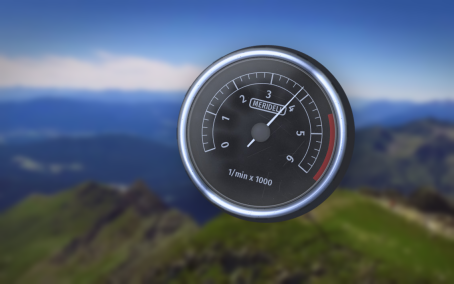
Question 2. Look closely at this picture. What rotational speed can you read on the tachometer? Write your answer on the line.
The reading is 3800 rpm
